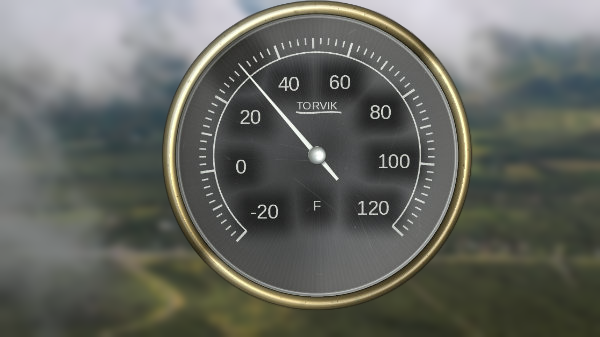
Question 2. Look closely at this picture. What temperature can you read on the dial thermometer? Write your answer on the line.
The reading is 30 °F
